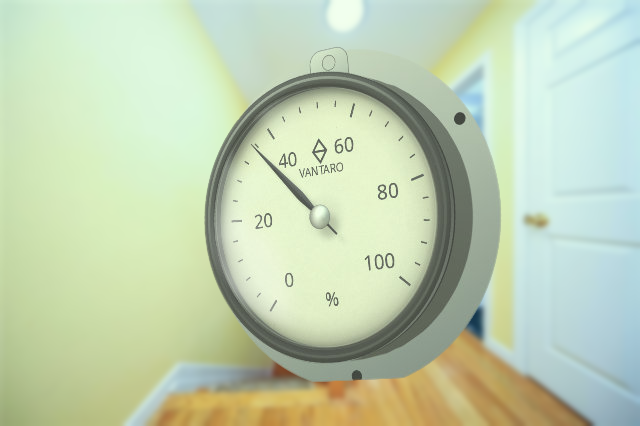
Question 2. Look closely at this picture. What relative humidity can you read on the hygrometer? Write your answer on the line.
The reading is 36 %
